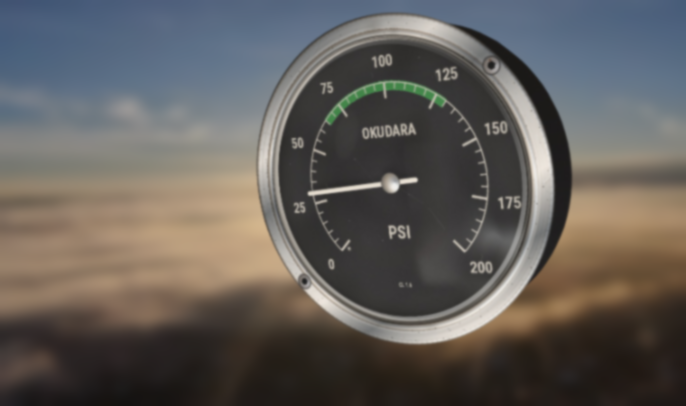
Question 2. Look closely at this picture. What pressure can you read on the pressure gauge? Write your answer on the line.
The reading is 30 psi
